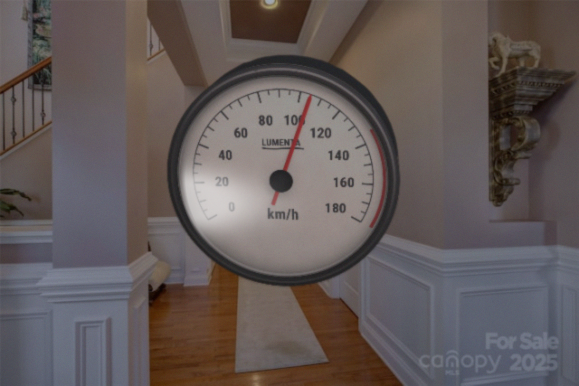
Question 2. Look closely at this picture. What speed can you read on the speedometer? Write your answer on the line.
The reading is 105 km/h
